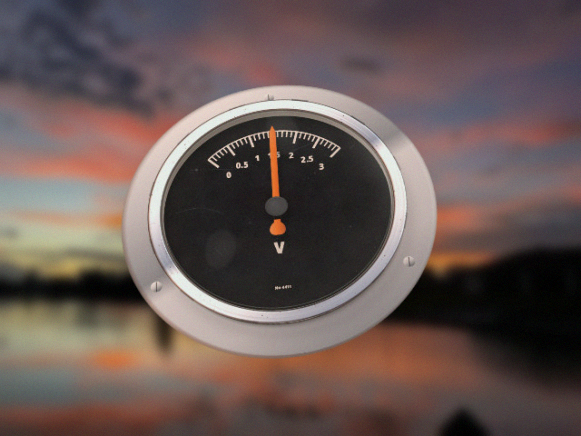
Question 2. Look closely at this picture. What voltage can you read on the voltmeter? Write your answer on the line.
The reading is 1.5 V
